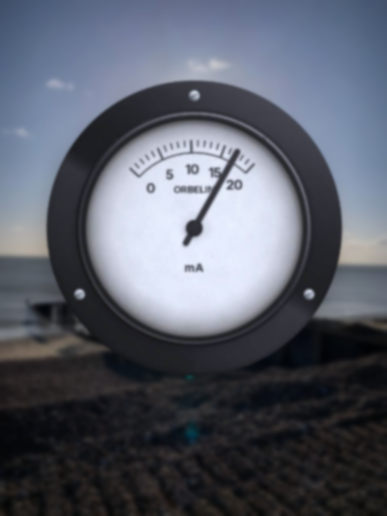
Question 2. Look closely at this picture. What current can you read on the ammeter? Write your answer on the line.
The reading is 17 mA
